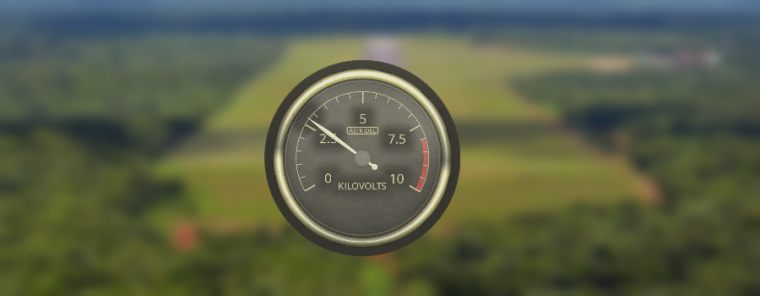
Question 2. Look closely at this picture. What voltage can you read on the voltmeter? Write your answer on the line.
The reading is 2.75 kV
